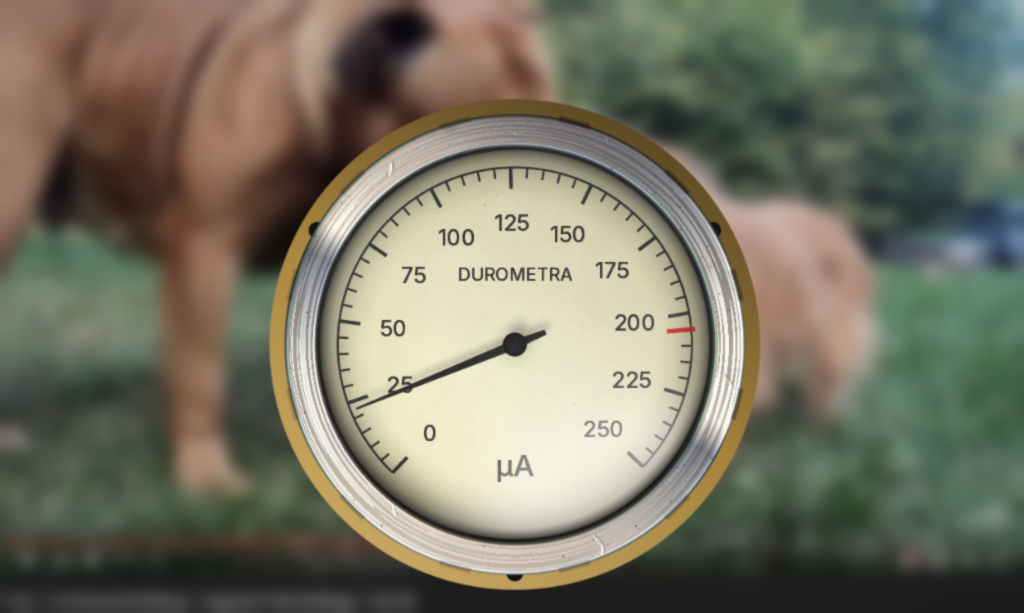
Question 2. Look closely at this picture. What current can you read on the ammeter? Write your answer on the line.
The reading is 22.5 µA
